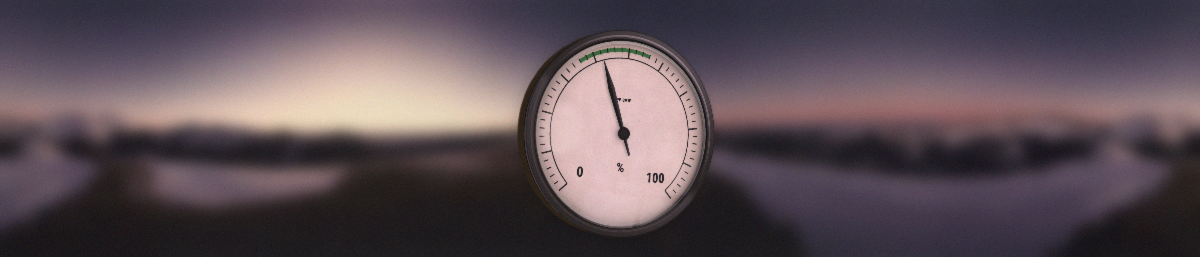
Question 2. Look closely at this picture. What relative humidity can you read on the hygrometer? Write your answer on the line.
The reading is 42 %
